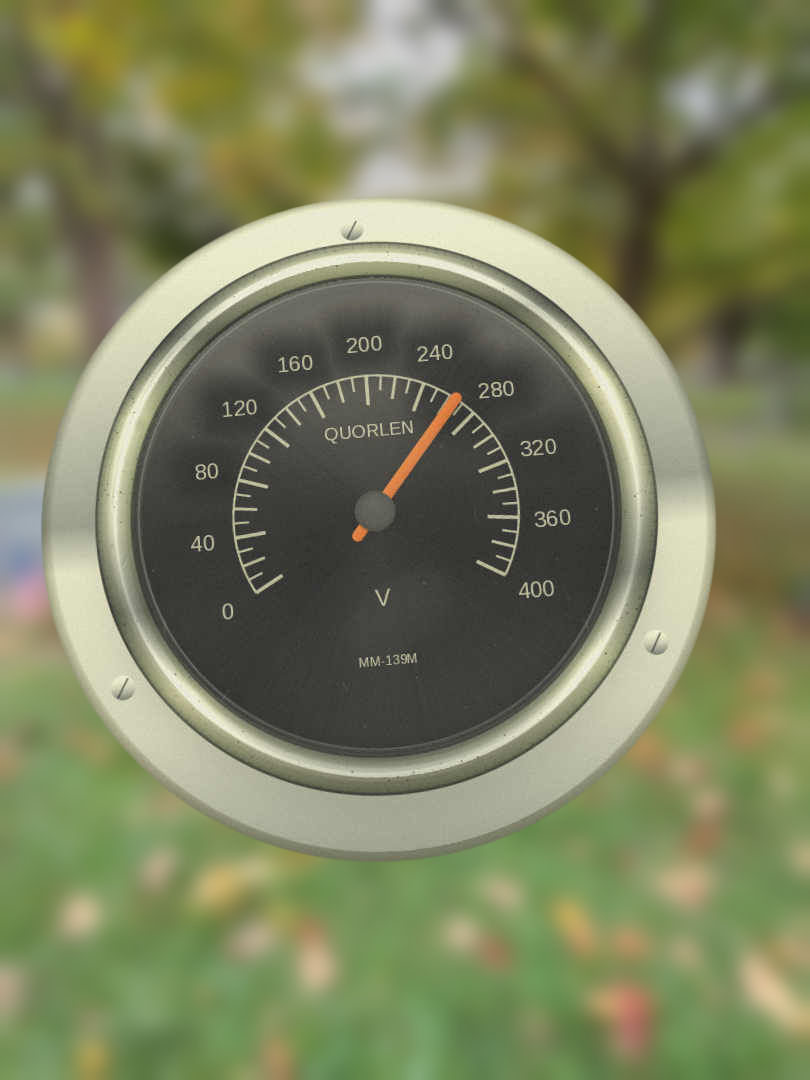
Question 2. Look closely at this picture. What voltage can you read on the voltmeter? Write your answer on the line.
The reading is 265 V
